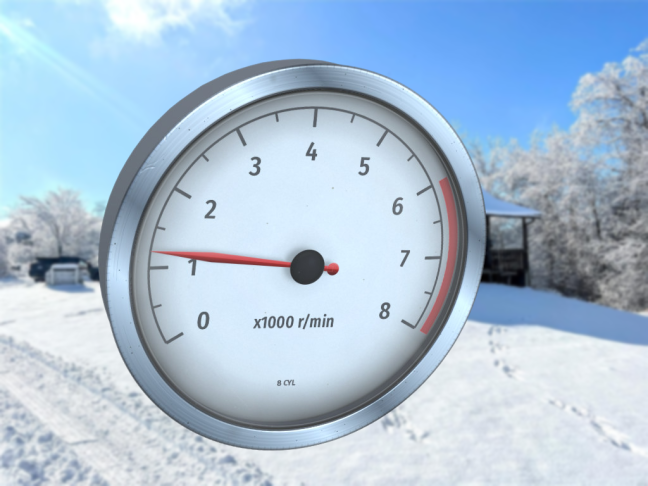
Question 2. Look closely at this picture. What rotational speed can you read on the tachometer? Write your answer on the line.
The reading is 1250 rpm
